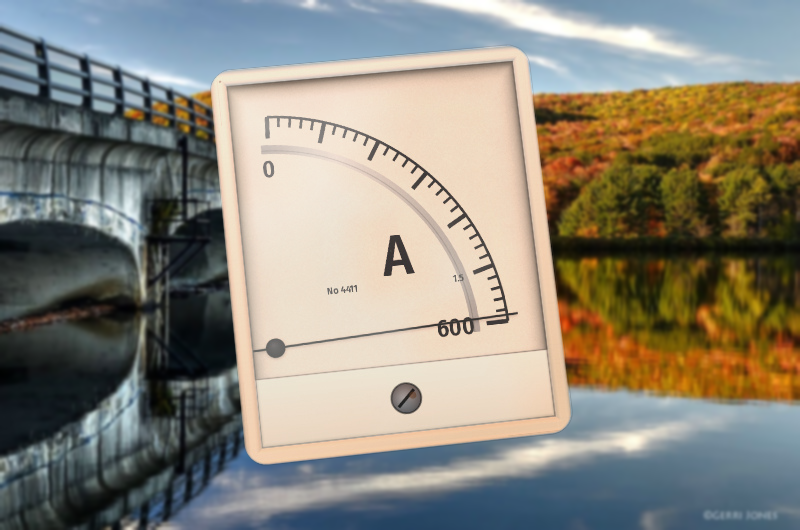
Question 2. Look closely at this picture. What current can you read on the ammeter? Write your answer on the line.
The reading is 590 A
